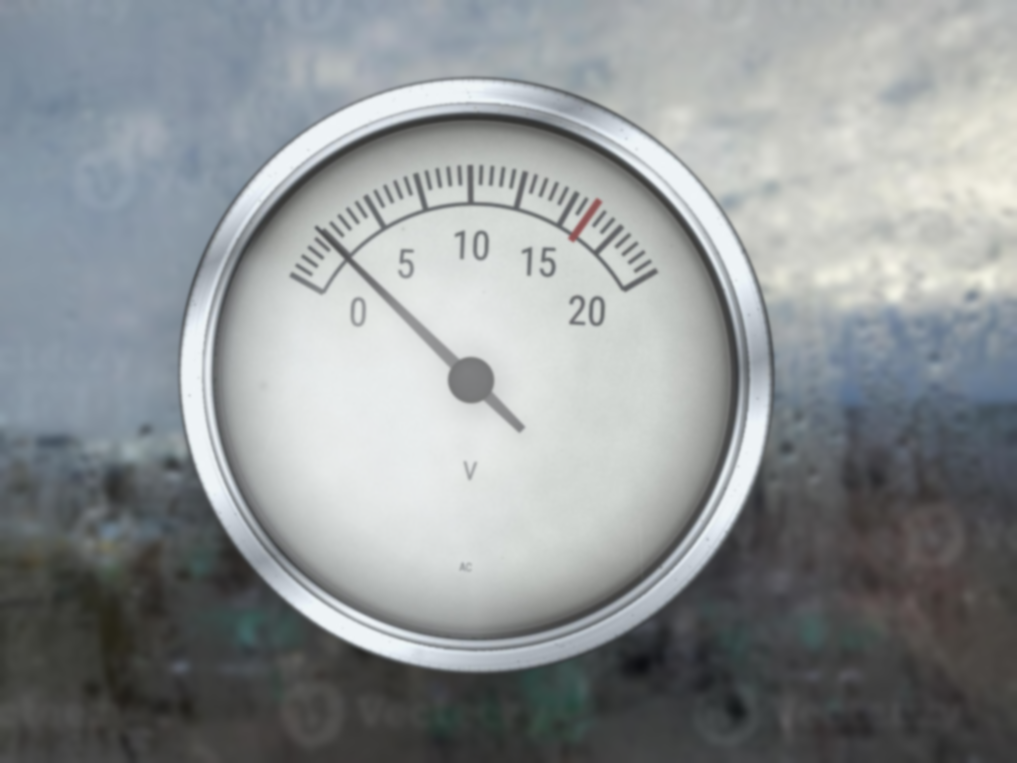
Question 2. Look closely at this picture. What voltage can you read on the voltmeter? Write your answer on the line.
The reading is 2.5 V
